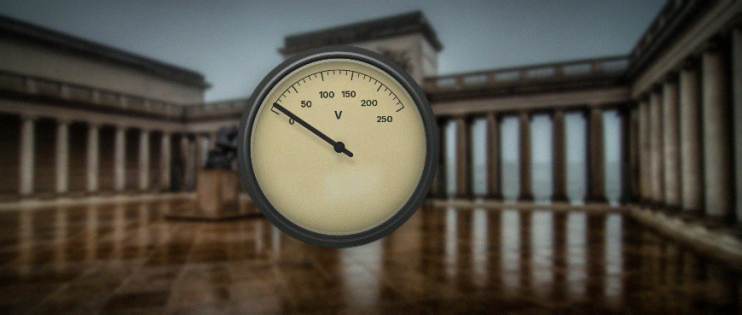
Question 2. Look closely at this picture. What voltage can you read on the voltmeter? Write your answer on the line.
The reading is 10 V
